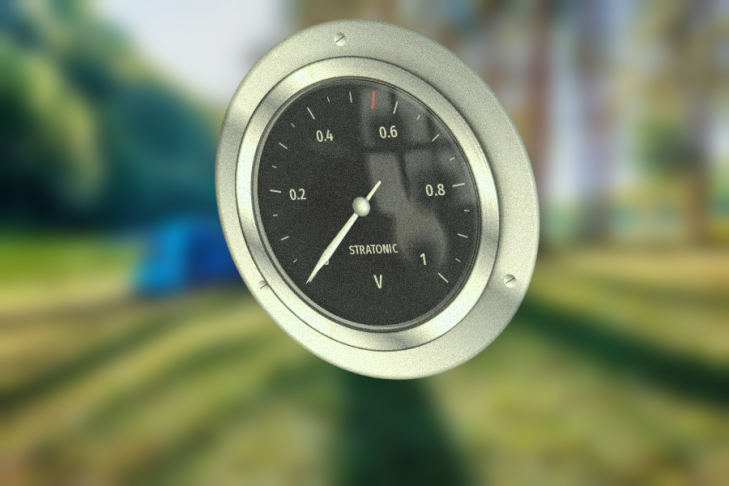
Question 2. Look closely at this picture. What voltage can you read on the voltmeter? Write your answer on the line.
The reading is 0 V
